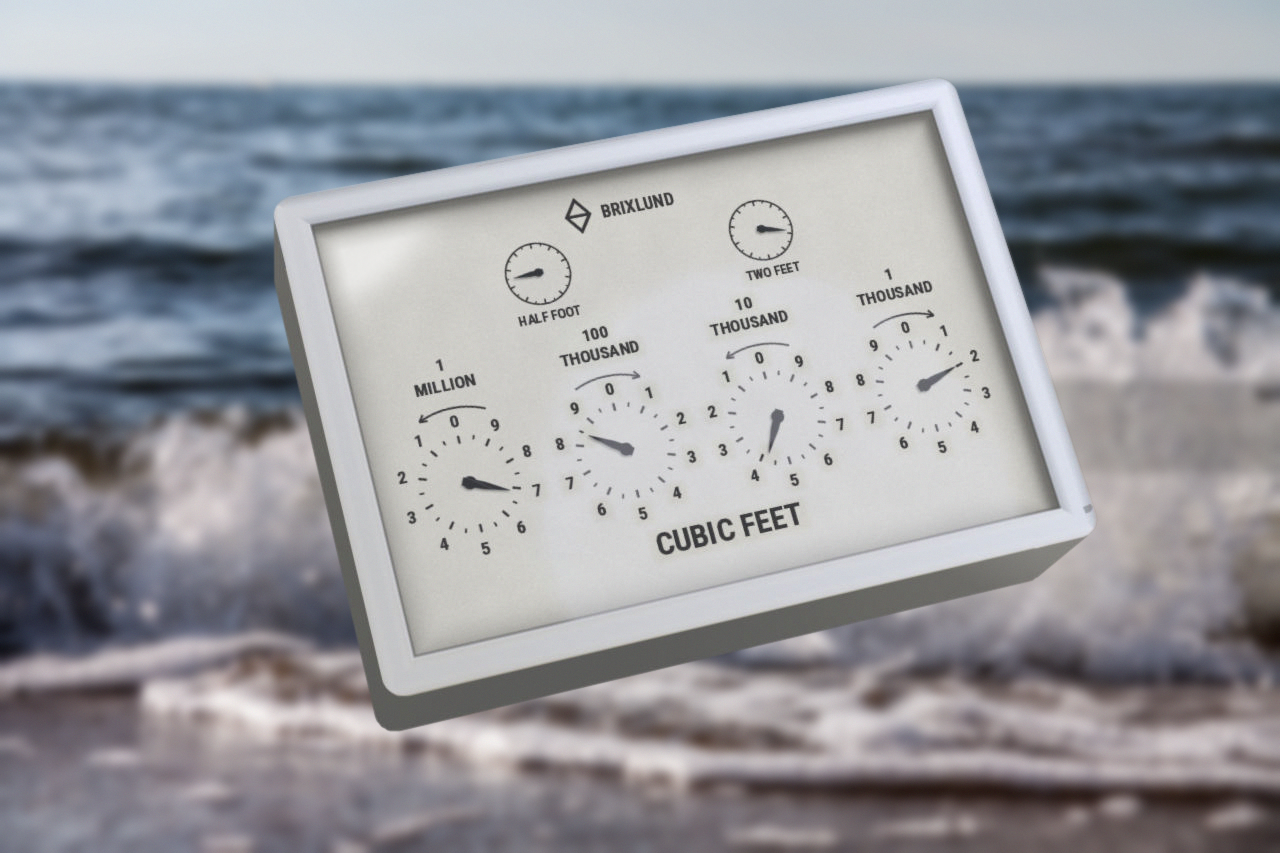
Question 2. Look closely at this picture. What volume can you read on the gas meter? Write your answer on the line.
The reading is 684200 ft³
